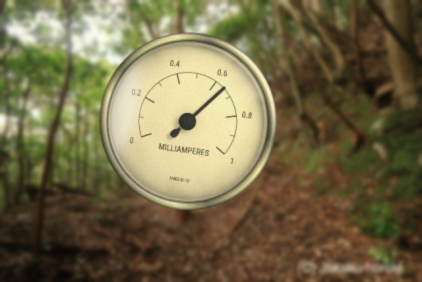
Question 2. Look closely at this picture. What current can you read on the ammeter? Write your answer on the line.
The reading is 0.65 mA
